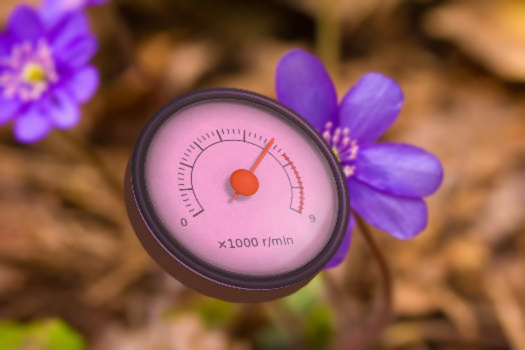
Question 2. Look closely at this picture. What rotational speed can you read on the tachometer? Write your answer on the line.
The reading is 6000 rpm
